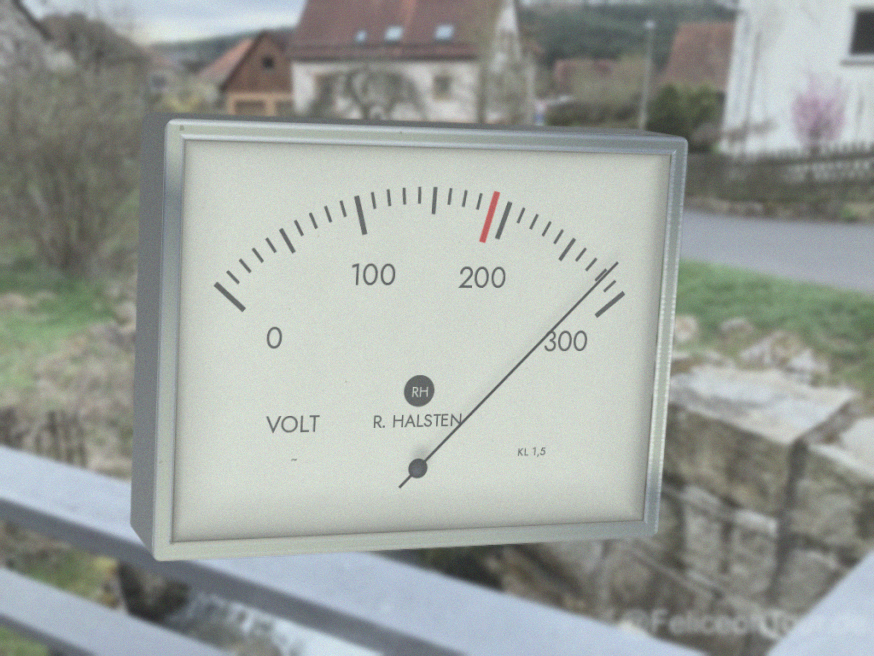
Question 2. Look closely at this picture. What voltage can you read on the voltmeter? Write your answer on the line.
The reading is 280 V
